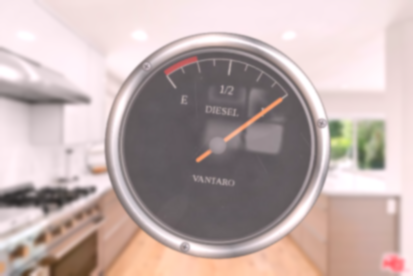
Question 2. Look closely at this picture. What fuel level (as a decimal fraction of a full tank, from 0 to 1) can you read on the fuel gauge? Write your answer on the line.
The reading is 1
